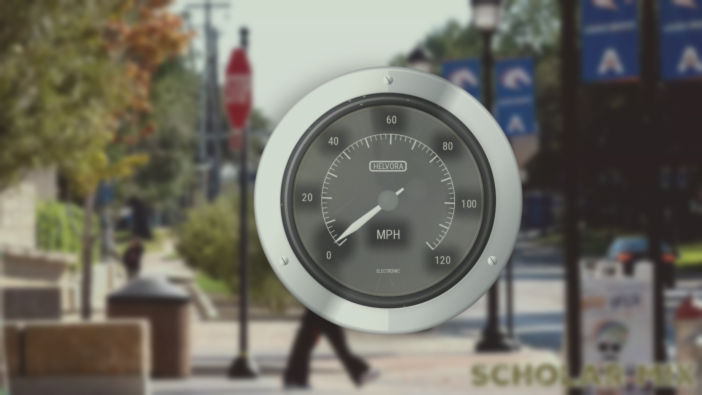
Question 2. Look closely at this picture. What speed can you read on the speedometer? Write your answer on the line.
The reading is 2 mph
